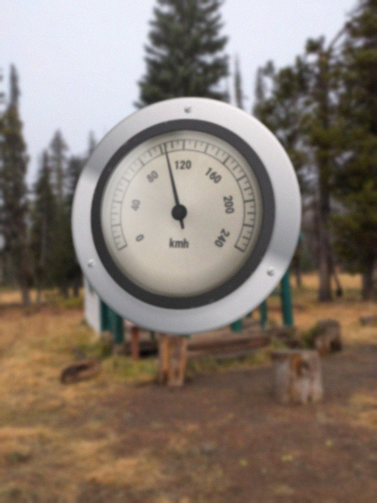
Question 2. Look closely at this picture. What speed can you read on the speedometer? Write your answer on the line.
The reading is 105 km/h
